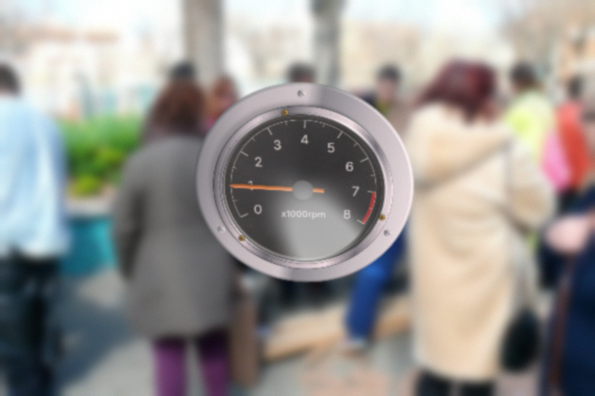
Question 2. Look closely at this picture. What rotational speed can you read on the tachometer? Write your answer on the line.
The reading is 1000 rpm
